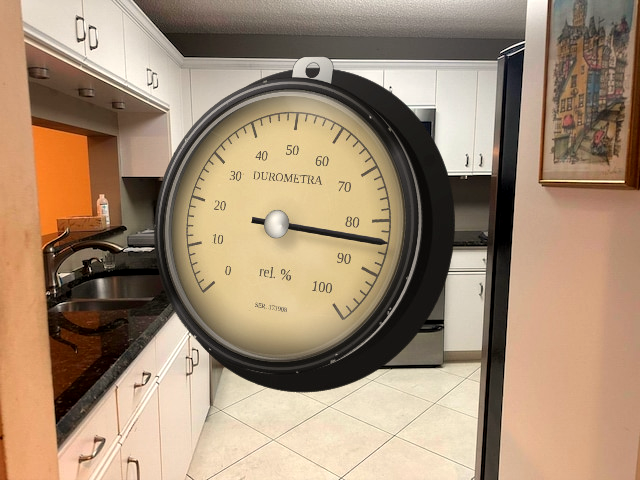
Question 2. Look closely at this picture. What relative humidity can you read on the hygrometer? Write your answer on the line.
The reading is 84 %
